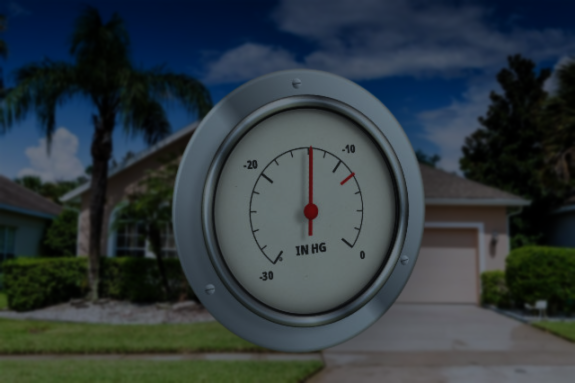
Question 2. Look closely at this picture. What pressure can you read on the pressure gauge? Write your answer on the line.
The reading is -14 inHg
